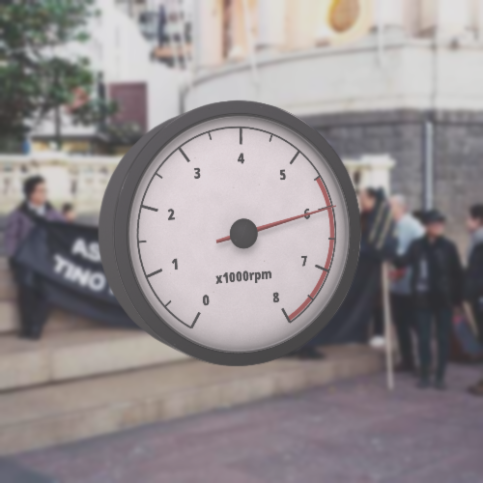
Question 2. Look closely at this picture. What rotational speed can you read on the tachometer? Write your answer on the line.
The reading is 6000 rpm
